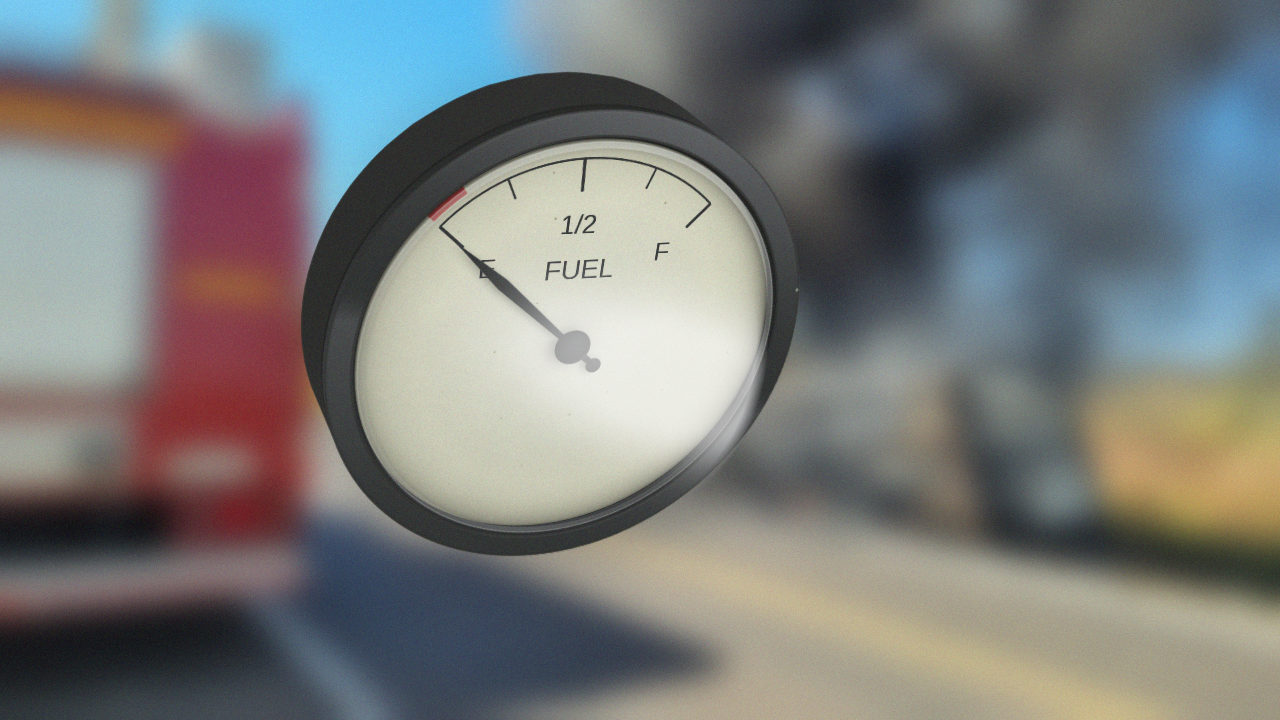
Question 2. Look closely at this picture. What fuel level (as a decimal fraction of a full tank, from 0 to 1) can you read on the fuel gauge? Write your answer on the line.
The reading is 0
